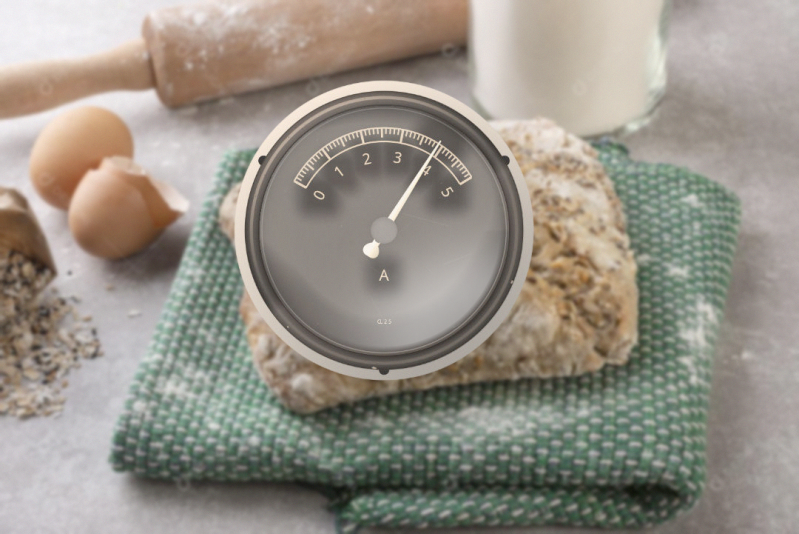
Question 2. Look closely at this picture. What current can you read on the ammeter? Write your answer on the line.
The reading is 3.9 A
